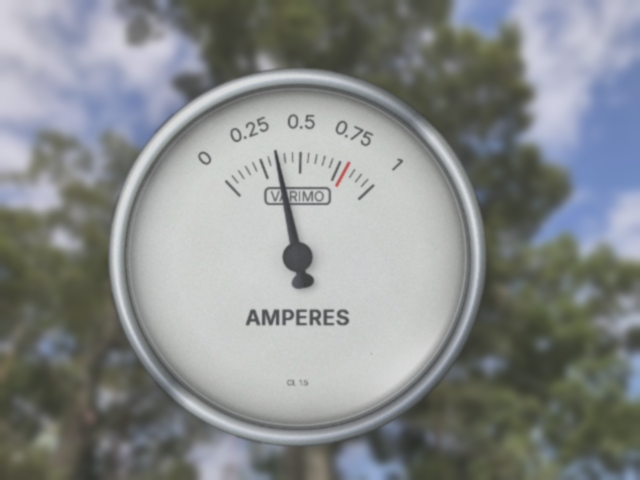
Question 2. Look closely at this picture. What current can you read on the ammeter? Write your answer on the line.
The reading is 0.35 A
